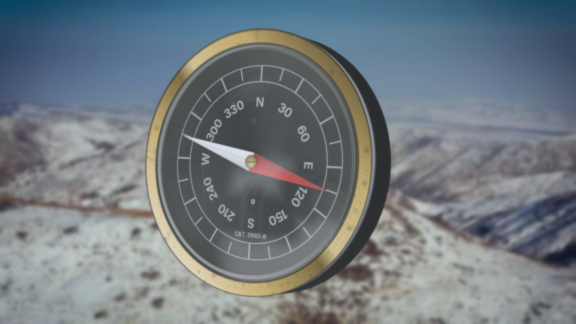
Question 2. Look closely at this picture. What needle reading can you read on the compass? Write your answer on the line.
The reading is 105 °
